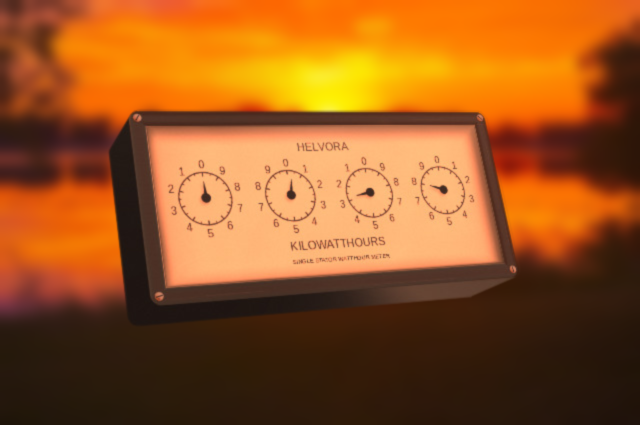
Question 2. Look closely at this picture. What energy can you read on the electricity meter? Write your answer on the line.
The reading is 28 kWh
